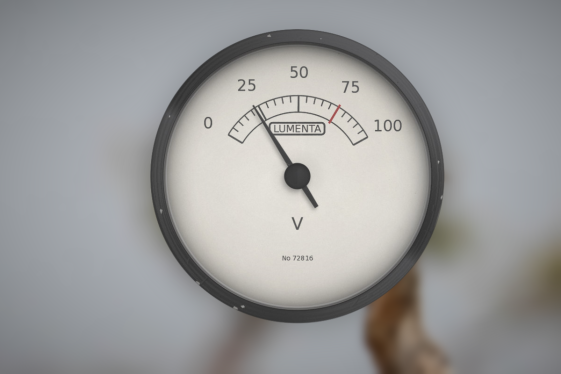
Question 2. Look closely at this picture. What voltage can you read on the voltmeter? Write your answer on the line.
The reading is 22.5 V
